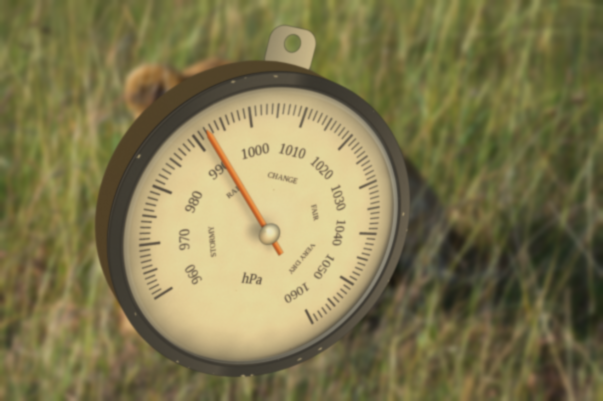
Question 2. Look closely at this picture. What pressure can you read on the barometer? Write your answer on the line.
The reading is 992 hPa
